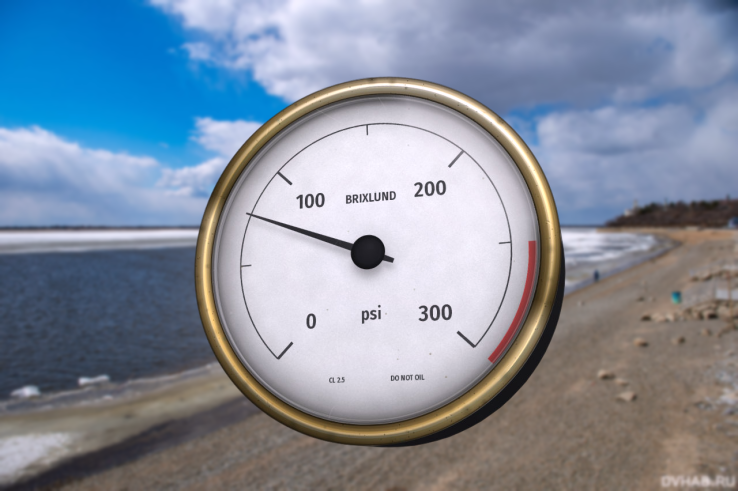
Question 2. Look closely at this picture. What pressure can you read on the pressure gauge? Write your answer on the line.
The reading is 75 psi
